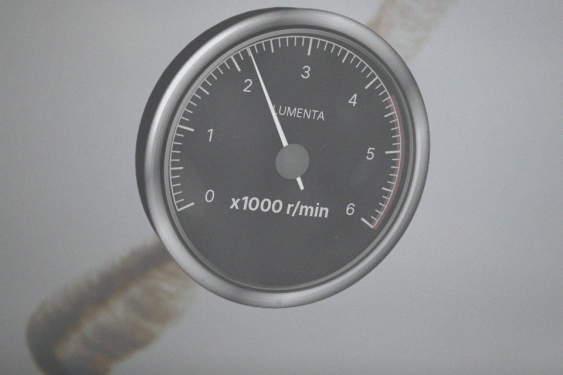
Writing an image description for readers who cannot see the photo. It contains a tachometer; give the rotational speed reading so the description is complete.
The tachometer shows 2200 rpm
